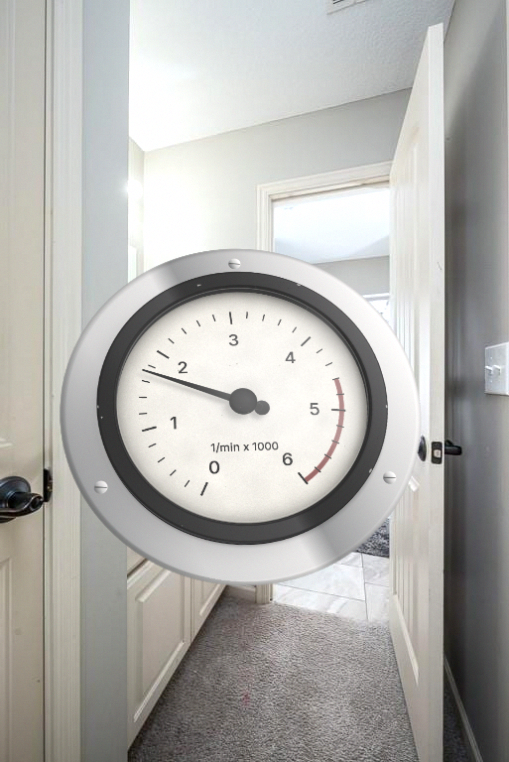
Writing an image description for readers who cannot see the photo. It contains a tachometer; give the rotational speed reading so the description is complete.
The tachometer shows 1700 rpm
